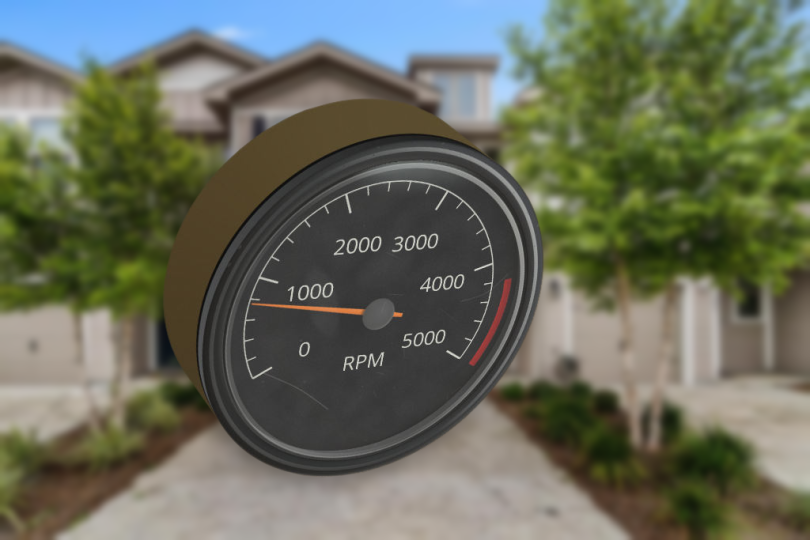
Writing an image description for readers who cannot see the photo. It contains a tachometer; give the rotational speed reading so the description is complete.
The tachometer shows 800 rpm
